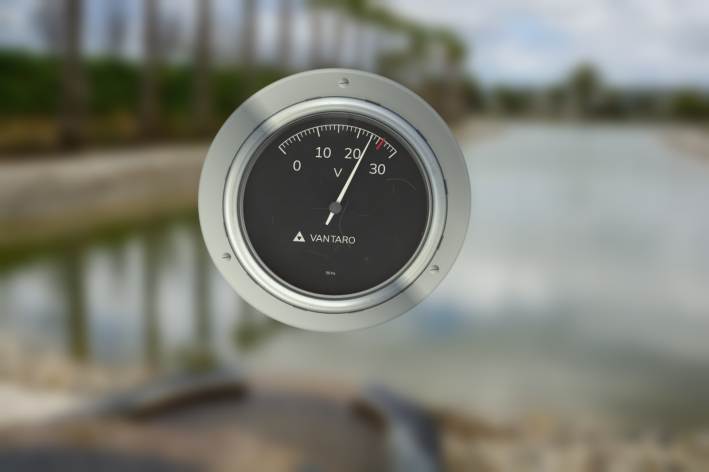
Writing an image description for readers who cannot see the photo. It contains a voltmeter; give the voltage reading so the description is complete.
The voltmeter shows 23 V
